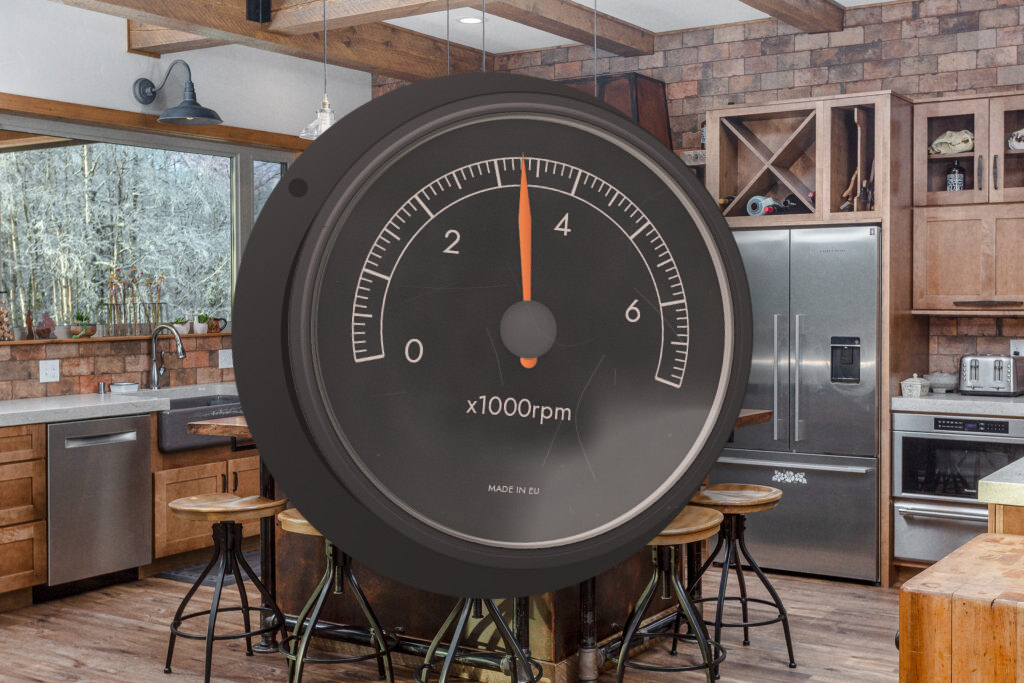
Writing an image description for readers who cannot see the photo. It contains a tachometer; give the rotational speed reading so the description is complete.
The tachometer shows 3300 rpm
